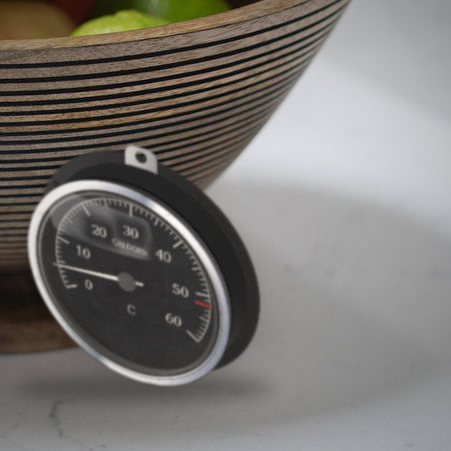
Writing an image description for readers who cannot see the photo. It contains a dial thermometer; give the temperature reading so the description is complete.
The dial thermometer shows 5 °C
